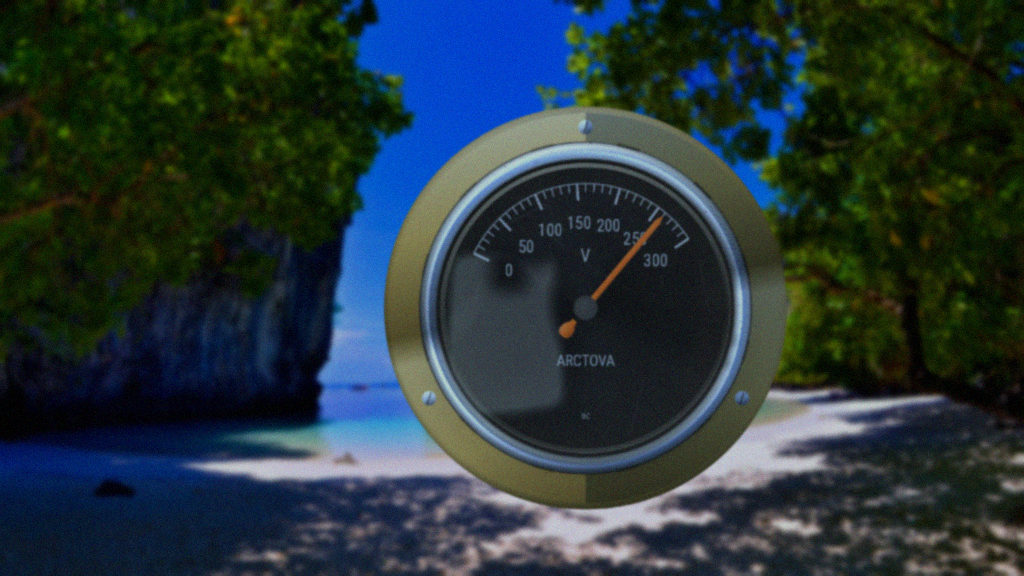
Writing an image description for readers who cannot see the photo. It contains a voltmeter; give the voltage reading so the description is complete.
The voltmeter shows 260 V
